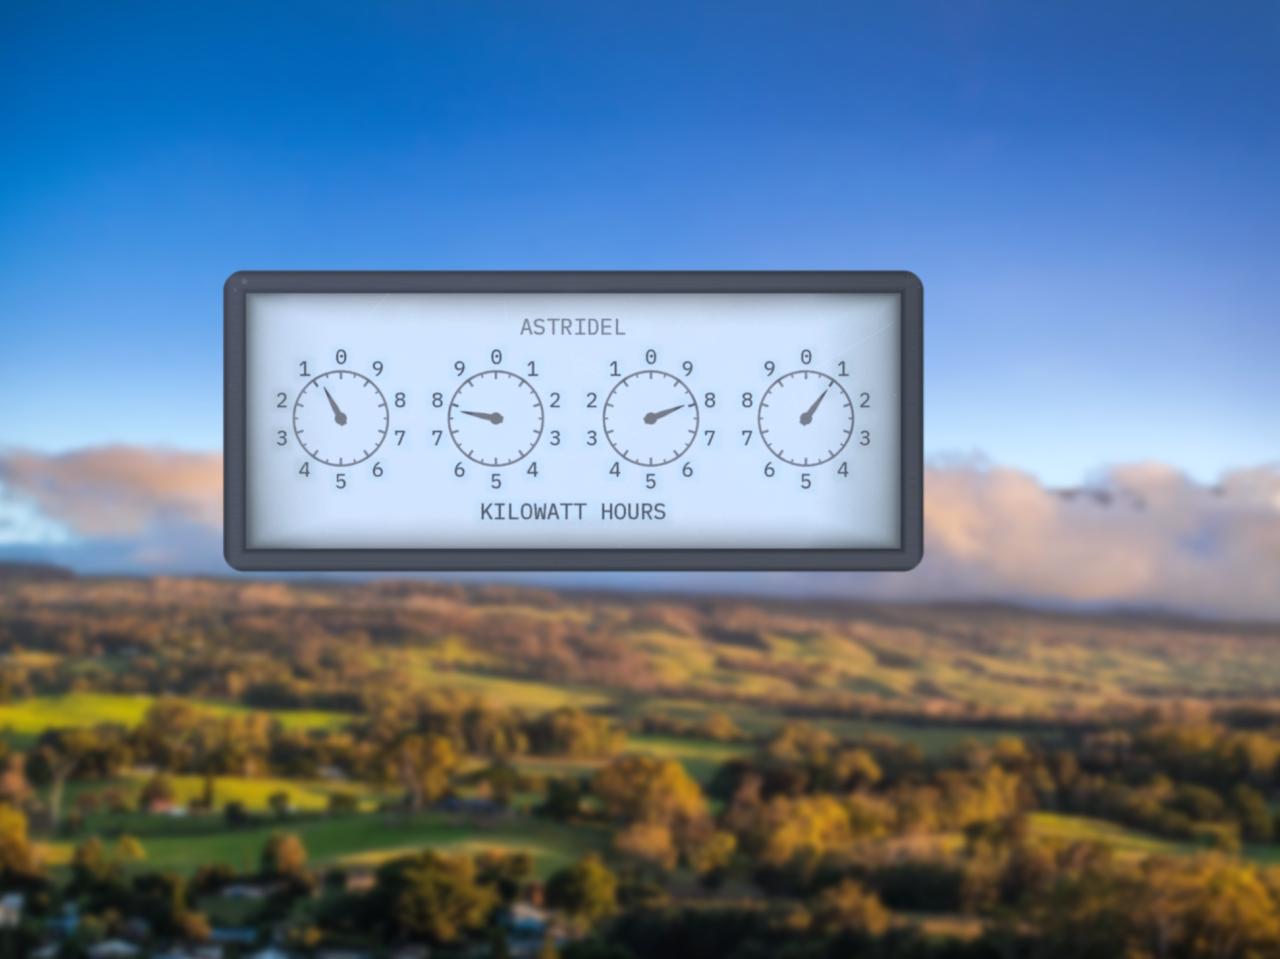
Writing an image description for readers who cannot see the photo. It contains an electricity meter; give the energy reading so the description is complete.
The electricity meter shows 781 kWh
